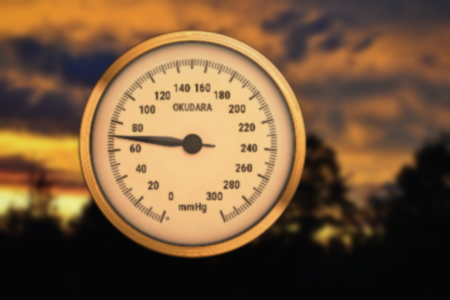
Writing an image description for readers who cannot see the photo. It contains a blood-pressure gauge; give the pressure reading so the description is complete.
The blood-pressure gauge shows 70 mmHg
